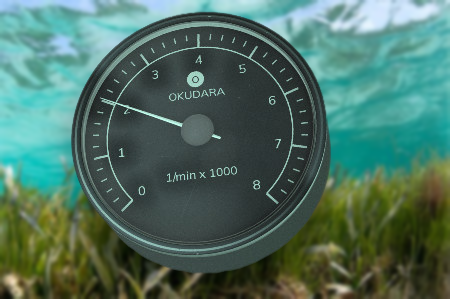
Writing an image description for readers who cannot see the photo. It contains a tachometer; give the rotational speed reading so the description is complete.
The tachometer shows 2000 rpm
